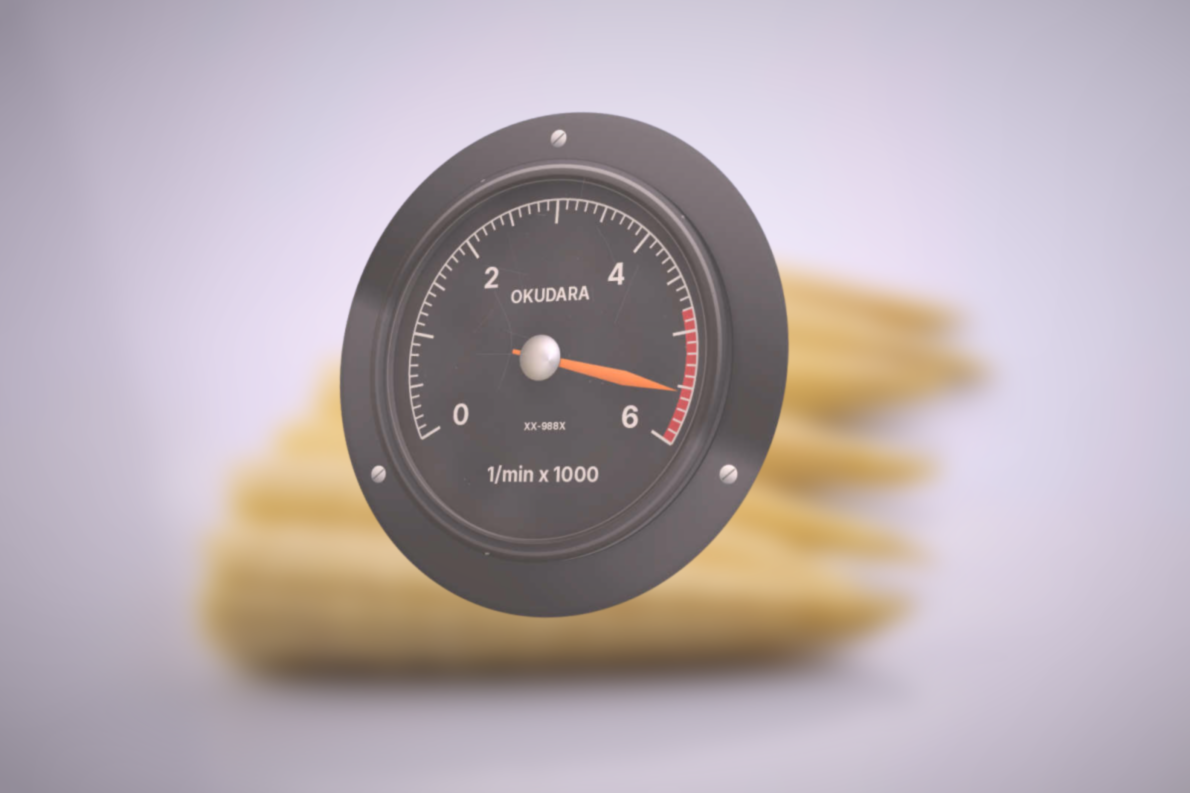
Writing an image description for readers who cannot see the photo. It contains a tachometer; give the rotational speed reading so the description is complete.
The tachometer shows 5550 rpm
